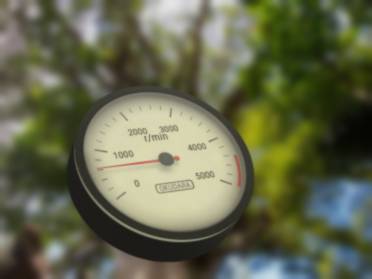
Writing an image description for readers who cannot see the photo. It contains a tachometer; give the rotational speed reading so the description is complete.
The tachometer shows 600 rpm
